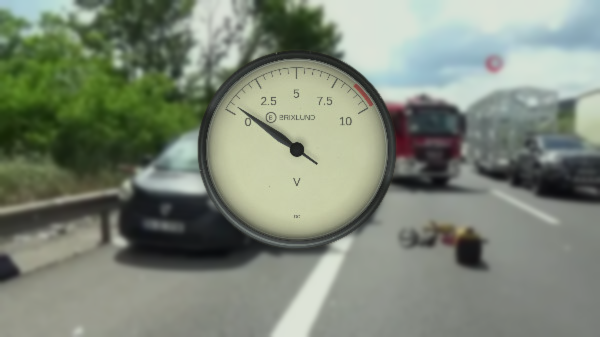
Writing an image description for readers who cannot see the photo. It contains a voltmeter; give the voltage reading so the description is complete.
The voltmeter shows 0.5 V
